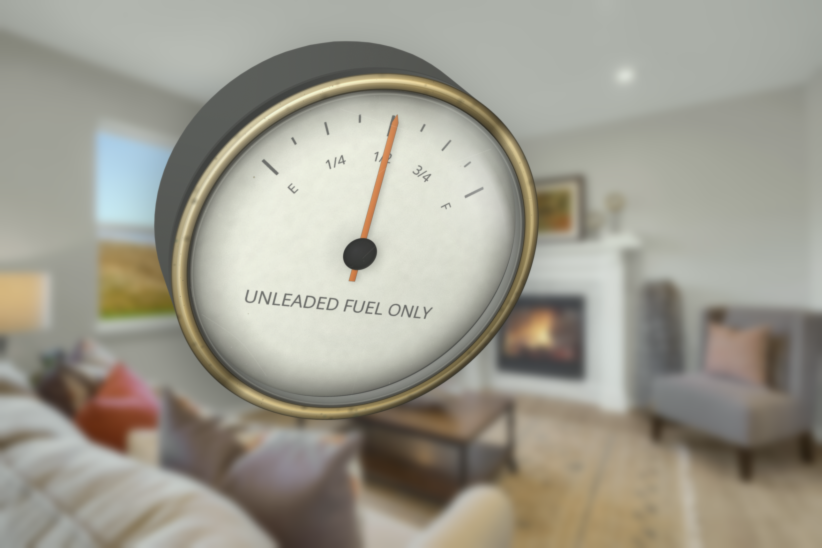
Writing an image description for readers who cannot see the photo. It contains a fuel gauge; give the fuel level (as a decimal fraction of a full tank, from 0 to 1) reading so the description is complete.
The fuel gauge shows 0.5
